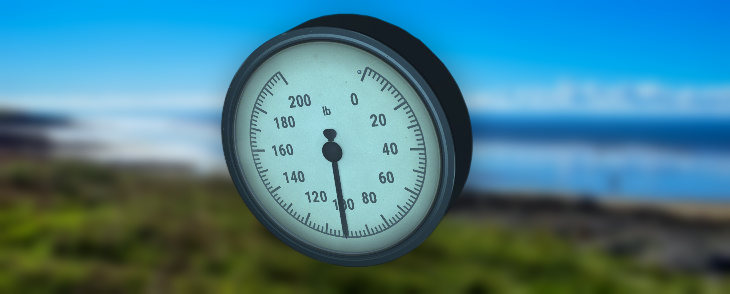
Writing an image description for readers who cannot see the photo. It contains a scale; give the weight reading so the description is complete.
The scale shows 100 lb
